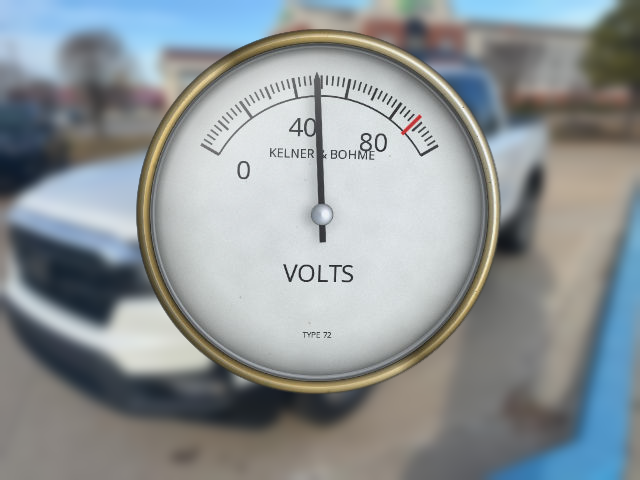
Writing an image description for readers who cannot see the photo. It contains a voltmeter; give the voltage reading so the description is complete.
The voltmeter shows 48 V
